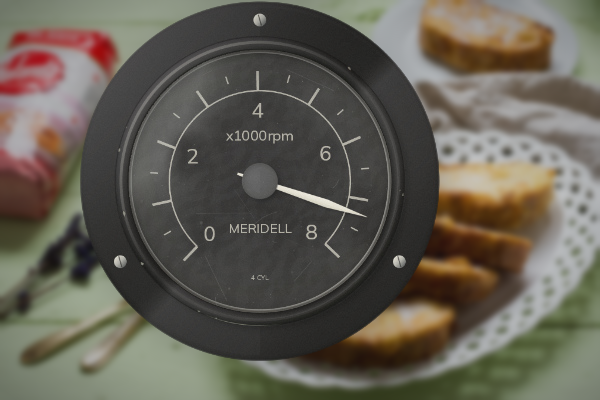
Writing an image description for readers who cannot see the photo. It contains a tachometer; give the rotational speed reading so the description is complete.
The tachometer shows 7250 rpm
